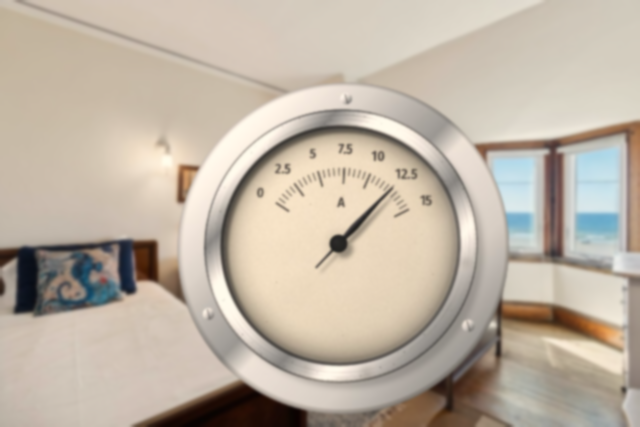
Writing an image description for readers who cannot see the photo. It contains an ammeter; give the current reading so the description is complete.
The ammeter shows 12.5 A
